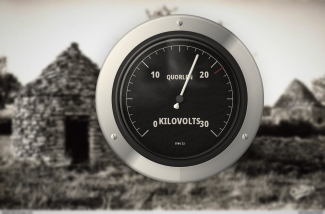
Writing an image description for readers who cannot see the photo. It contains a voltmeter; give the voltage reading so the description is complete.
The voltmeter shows 17.5 kV
